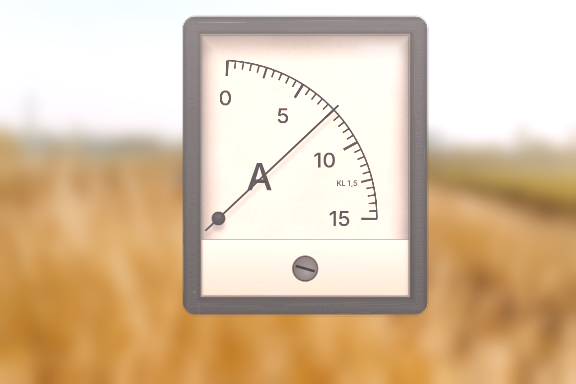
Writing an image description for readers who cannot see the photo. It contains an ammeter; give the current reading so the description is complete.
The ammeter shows 7.5 A
